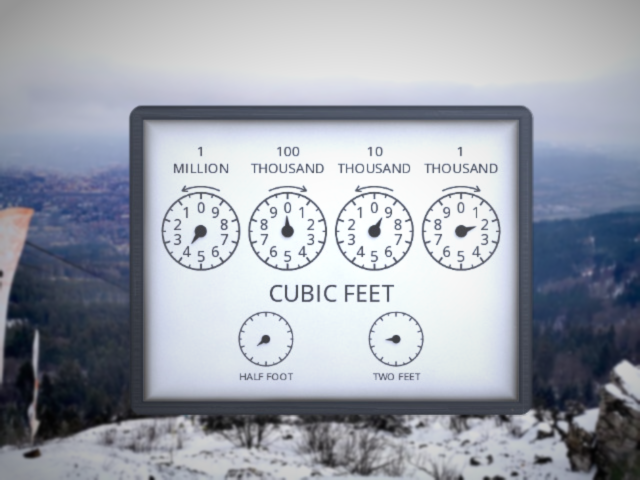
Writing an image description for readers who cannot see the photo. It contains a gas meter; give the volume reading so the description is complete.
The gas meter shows 399200 ft³
